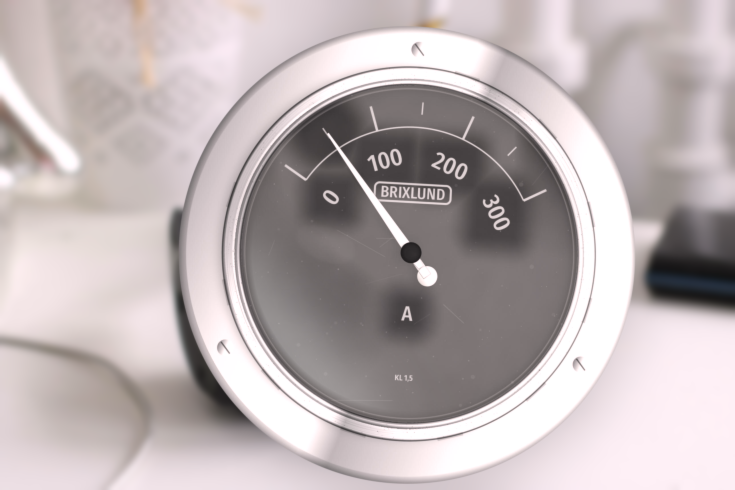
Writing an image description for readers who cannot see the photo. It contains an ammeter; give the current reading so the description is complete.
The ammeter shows 50 A
